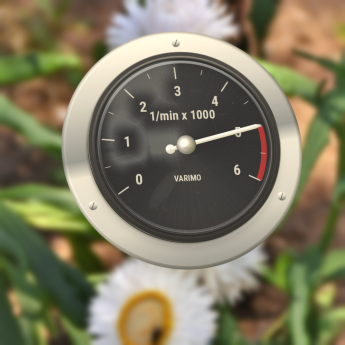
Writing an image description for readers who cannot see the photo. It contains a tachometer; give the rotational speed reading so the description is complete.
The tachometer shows 5000 rpm
